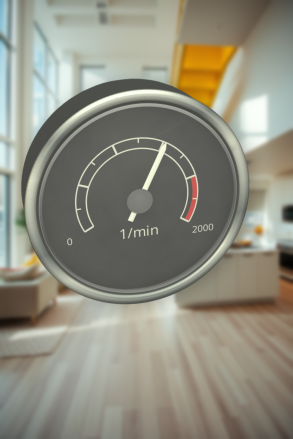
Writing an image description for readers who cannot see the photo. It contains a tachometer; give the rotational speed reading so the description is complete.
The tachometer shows 1200 rpm
